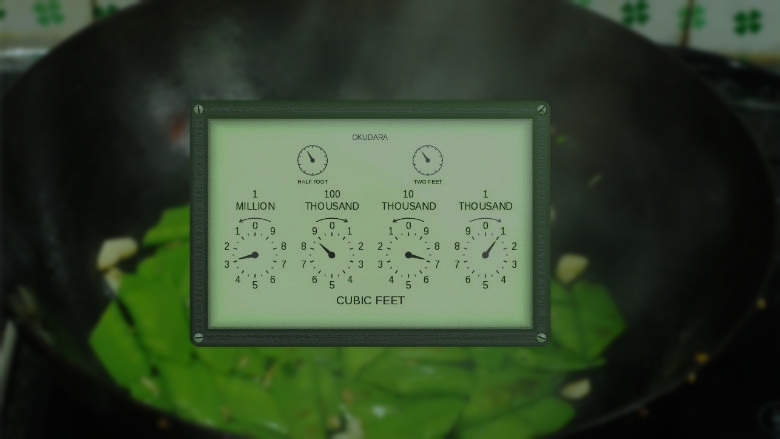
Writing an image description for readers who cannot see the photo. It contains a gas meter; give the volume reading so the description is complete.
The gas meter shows 287100 ft³
